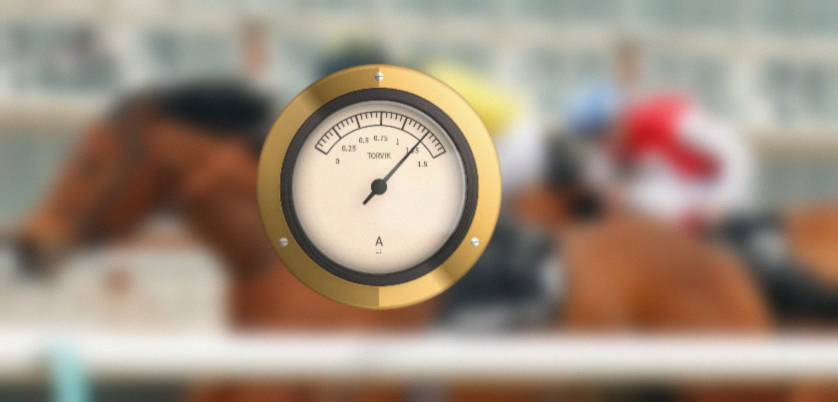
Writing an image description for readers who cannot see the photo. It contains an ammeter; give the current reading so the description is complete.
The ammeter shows 1.25 A
